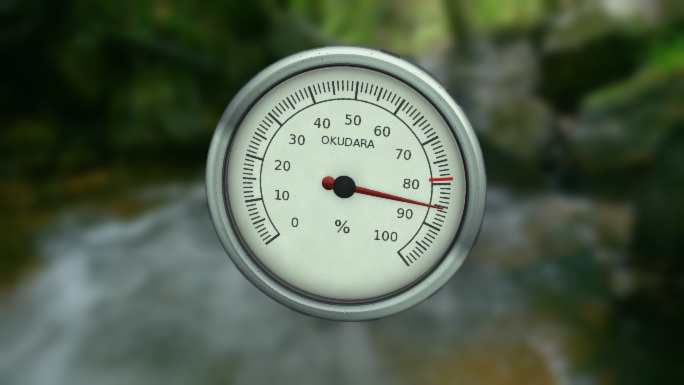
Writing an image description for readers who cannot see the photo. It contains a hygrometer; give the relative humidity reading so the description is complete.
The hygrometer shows 85 %
